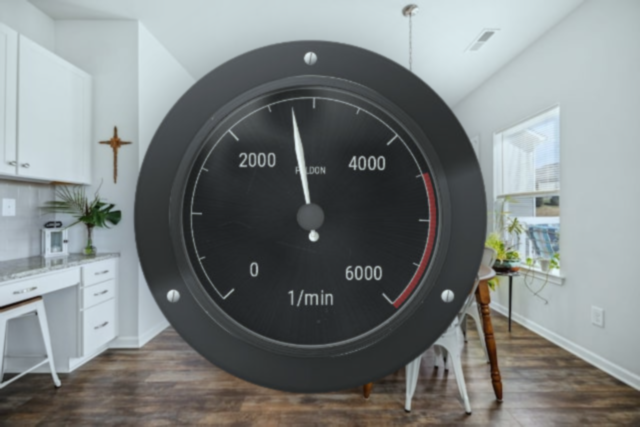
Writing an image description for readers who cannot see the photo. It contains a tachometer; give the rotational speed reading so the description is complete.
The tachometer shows 2750 rpm
